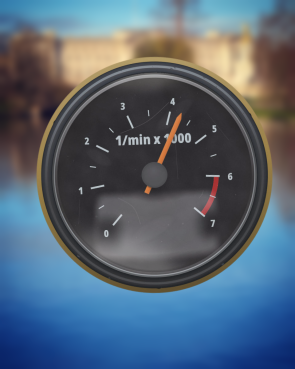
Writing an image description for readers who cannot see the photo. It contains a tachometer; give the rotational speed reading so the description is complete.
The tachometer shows 4250 rpm
